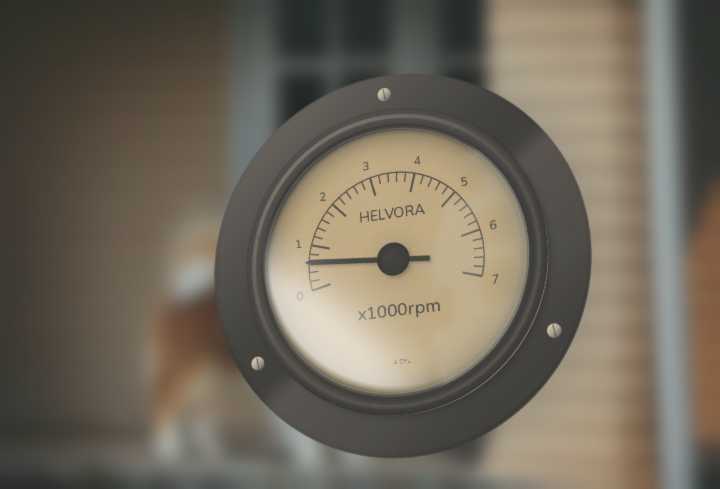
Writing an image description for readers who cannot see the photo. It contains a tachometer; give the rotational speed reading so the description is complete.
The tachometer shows 600 rpm
